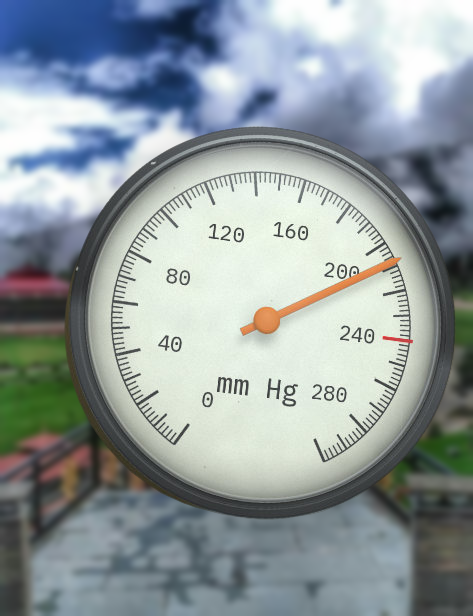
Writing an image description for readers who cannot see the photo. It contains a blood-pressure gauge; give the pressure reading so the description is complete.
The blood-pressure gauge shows 208 mmHg
